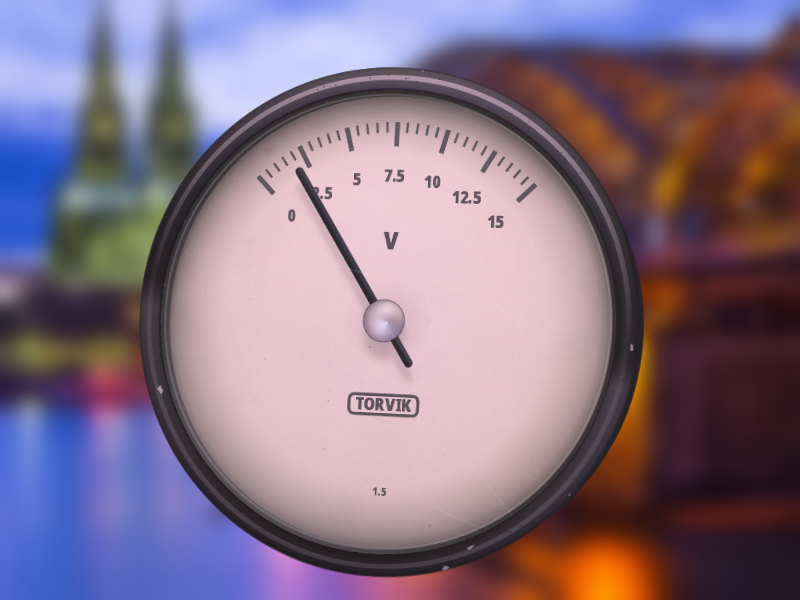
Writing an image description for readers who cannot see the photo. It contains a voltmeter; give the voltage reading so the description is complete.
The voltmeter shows 2 V
